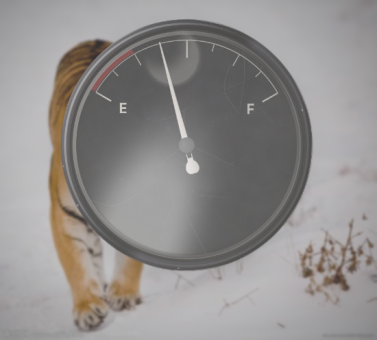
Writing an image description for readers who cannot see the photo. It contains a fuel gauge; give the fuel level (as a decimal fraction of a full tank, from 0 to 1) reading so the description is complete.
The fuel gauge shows 0.375
